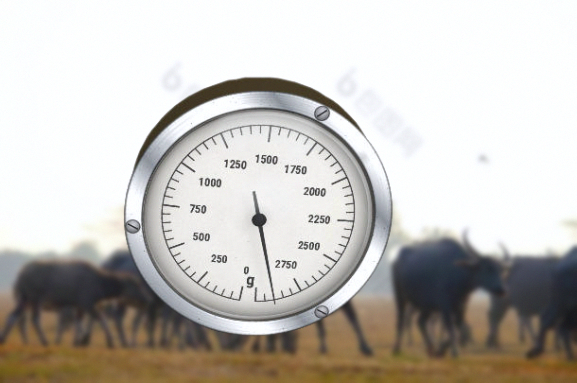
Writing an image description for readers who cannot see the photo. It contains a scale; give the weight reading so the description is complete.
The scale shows 2900 g
